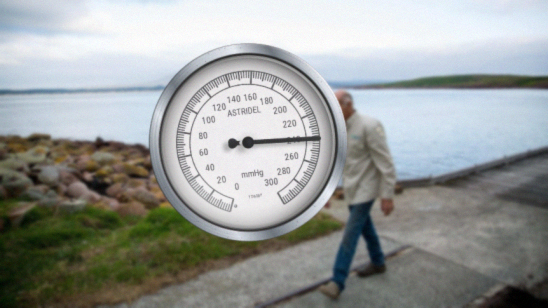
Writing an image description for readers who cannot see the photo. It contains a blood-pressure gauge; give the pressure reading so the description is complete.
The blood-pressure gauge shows 240 mmHg
